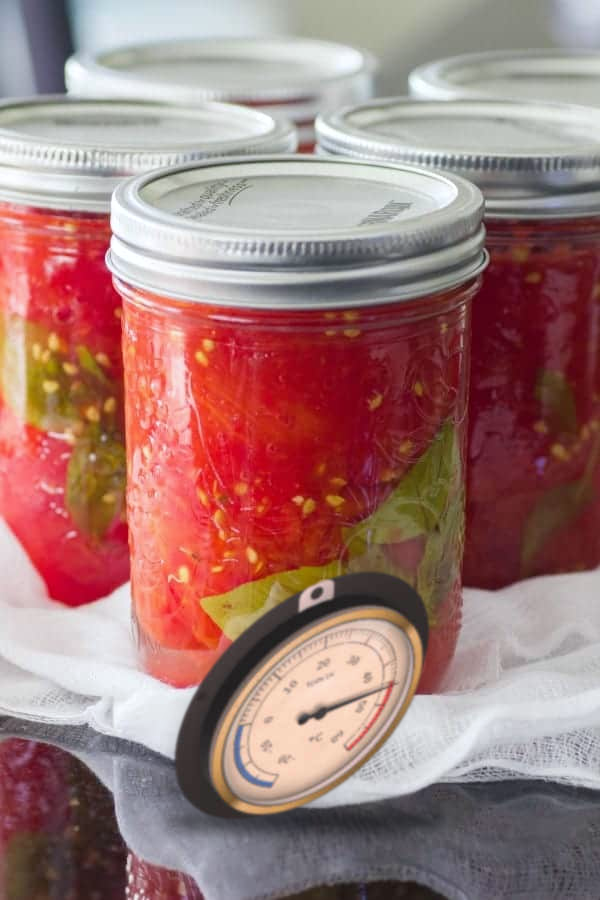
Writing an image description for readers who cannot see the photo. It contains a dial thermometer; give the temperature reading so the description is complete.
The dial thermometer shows 45 °C
